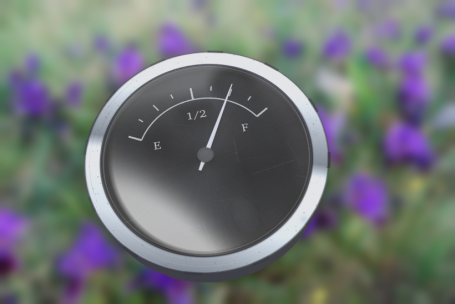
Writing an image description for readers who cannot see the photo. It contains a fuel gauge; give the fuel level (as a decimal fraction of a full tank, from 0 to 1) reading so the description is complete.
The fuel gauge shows 0.75
